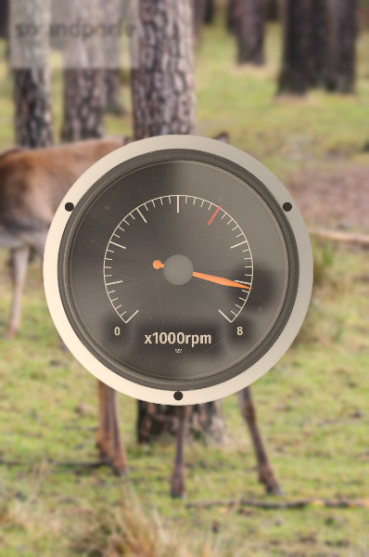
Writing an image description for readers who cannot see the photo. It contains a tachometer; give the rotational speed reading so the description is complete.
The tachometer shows 7100 rpm
